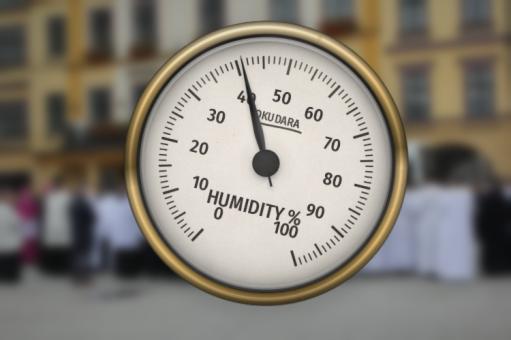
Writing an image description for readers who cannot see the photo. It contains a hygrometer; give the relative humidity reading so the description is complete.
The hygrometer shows 41 %
